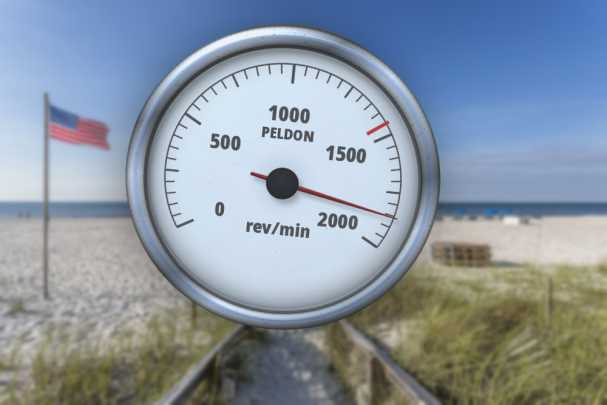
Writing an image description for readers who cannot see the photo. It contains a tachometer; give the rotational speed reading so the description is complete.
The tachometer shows 1850 rpm
